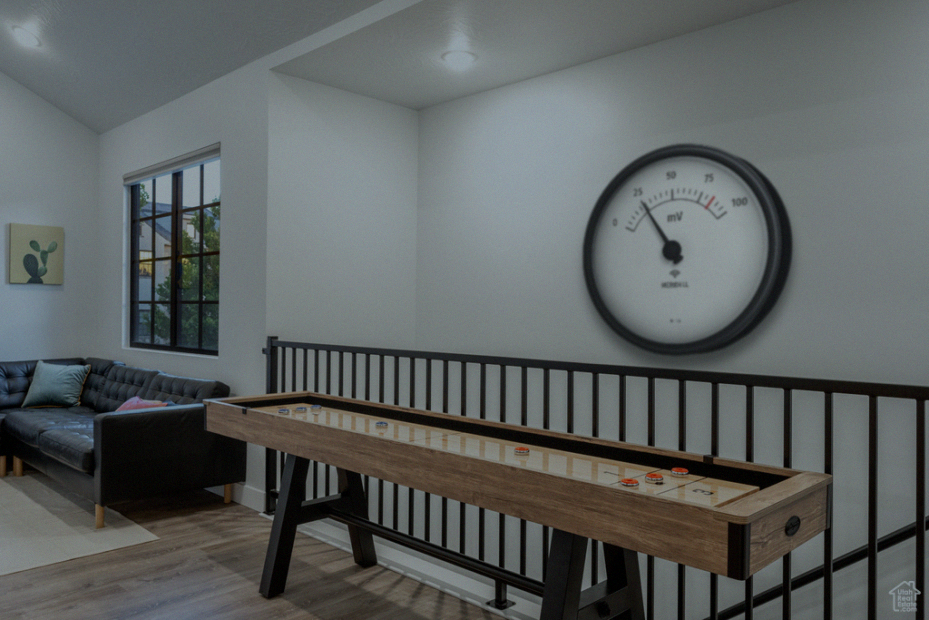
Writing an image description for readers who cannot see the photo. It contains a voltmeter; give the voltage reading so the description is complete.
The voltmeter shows 25 mV
